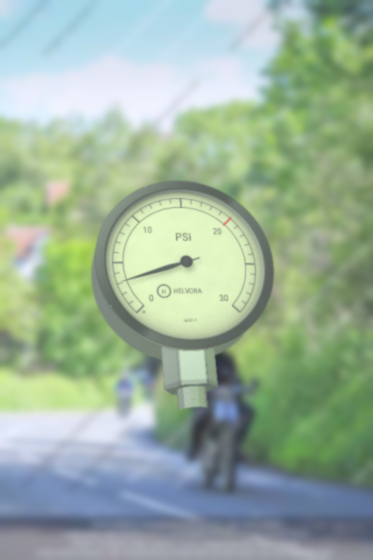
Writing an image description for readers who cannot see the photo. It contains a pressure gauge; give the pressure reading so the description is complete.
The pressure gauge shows 3 psi
